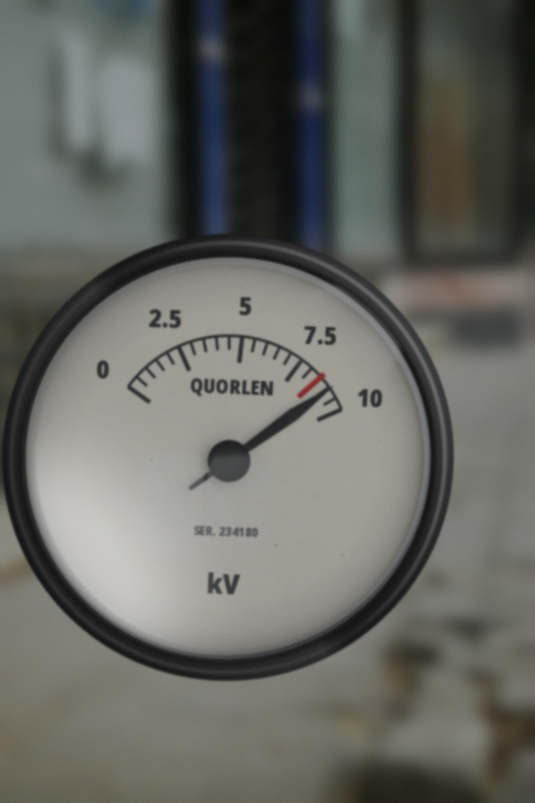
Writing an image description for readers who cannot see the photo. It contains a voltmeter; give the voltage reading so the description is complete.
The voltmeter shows 9 kV
